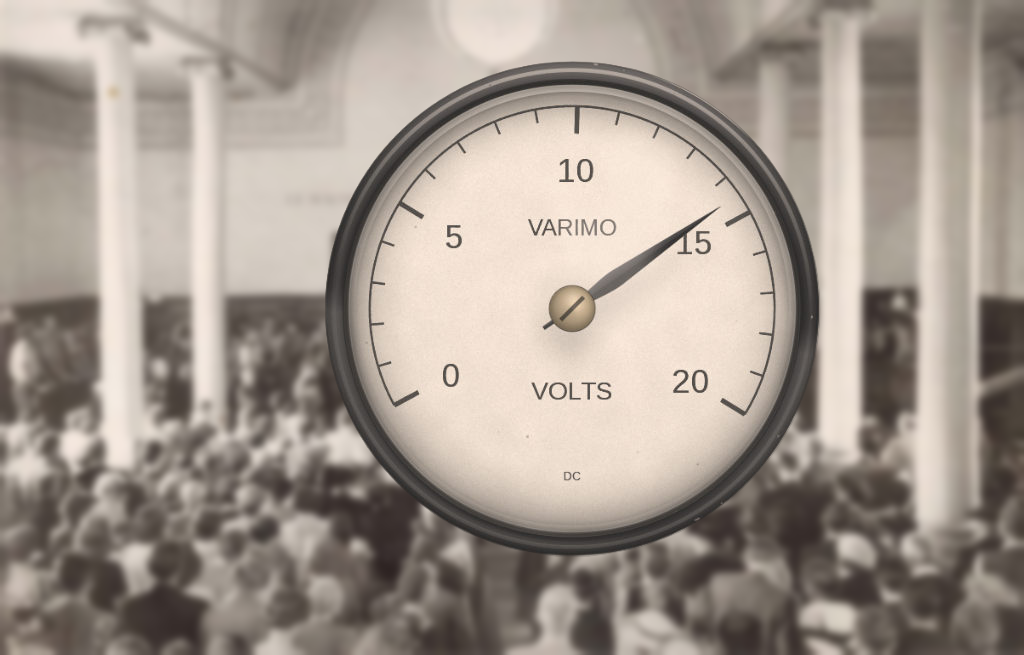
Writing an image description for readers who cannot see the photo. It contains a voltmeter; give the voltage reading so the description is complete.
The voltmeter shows 14.5 V
